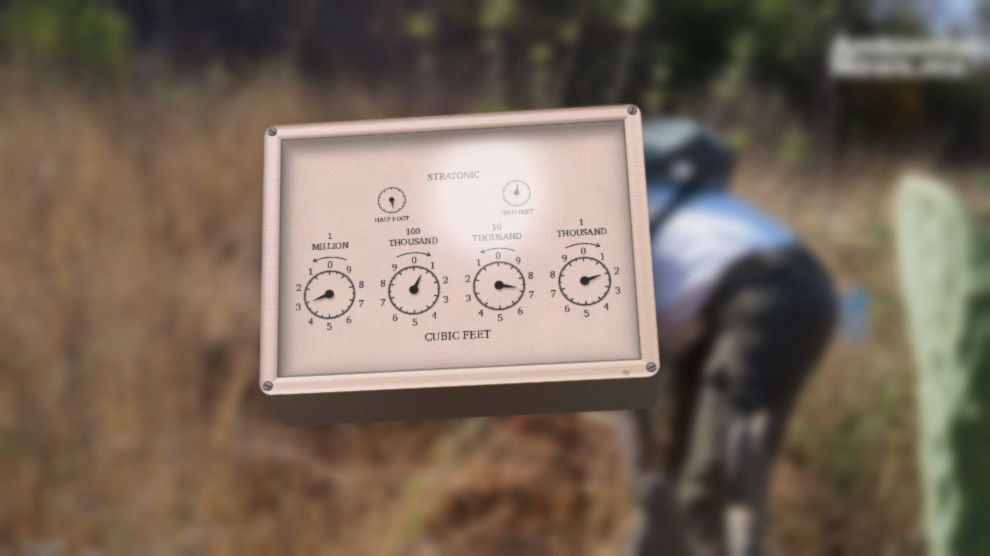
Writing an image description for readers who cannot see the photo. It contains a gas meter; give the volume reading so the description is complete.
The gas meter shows 307200 ft³
